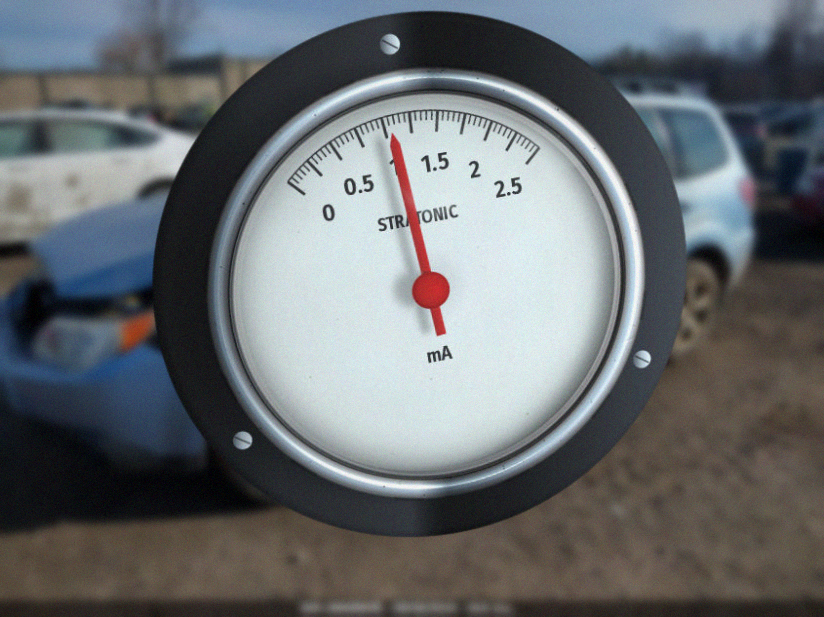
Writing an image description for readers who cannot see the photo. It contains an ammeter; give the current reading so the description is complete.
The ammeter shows 1.05 mA
